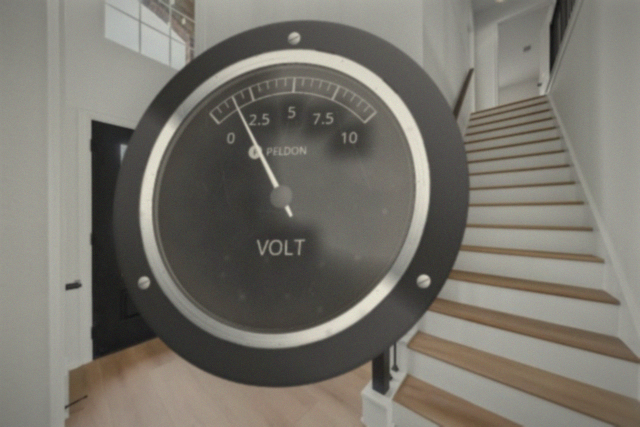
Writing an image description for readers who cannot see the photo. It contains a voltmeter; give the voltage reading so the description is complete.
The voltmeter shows 1.5 V
